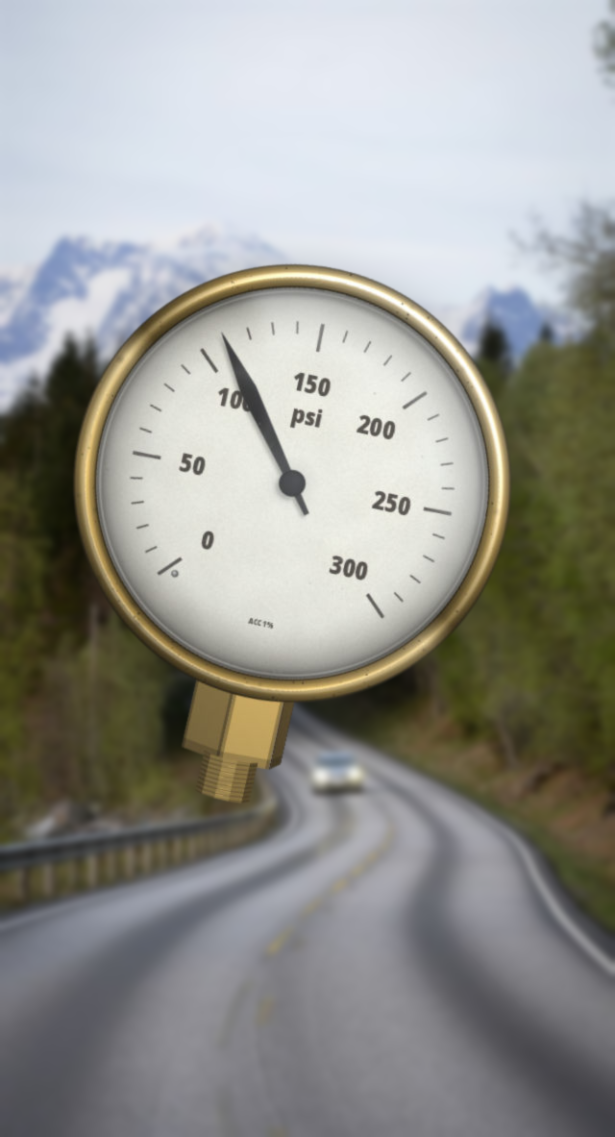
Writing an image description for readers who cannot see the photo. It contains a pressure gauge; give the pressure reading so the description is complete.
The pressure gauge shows 110 psi
